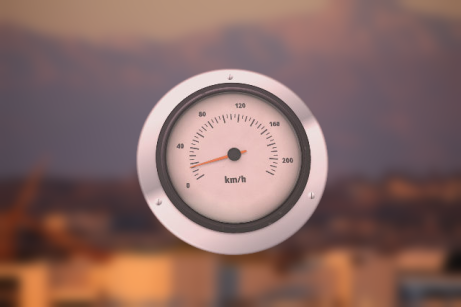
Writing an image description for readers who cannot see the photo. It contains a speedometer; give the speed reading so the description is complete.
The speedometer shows 15 km/h
